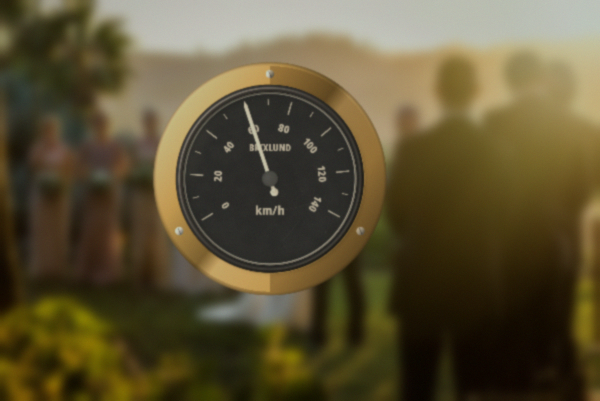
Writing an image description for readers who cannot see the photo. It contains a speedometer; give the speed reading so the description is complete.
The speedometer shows 60 km/h
